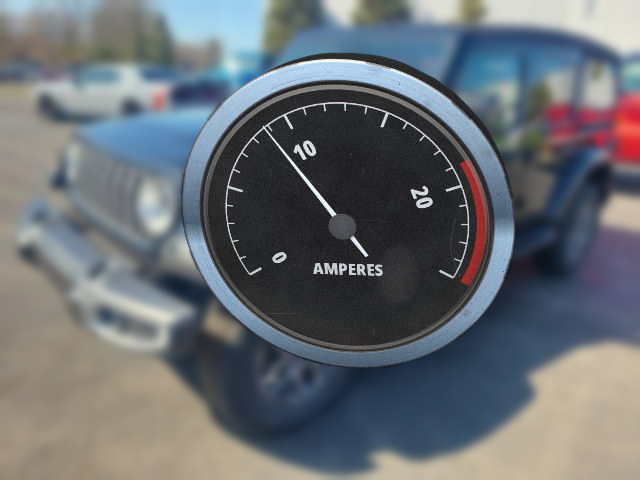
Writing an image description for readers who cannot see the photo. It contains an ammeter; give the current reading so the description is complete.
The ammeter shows 9 A
